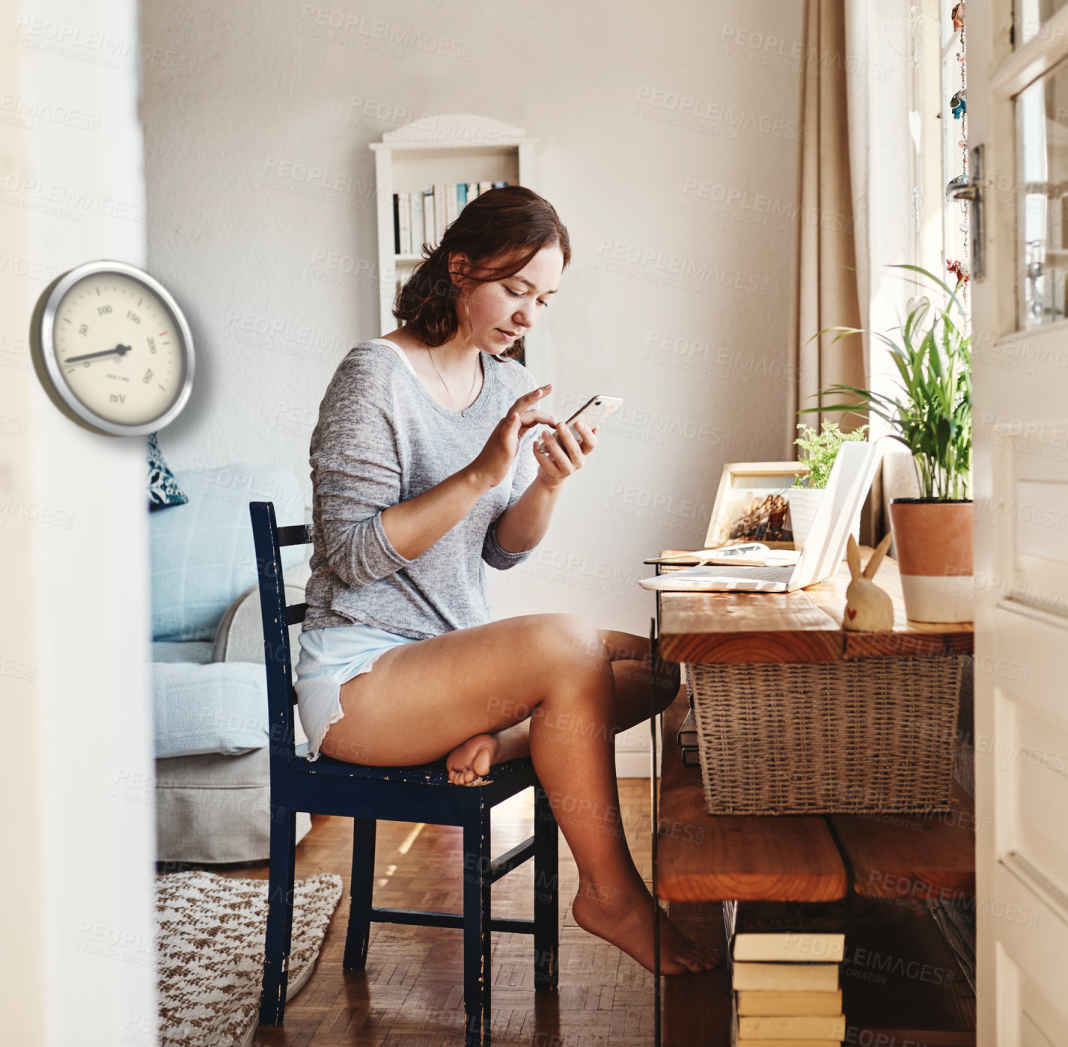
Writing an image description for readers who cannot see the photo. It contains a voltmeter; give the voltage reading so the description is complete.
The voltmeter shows 10 mV
